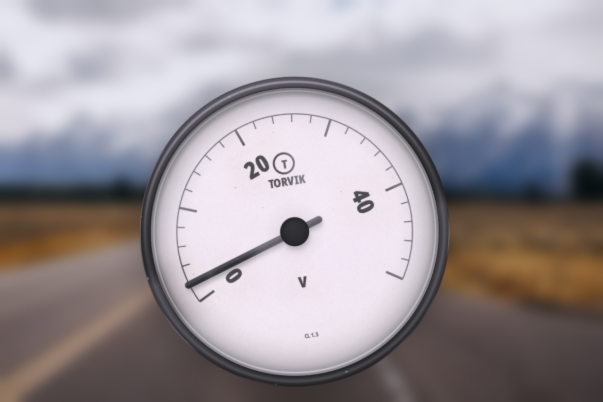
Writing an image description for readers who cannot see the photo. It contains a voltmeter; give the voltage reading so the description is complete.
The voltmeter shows 2 V
